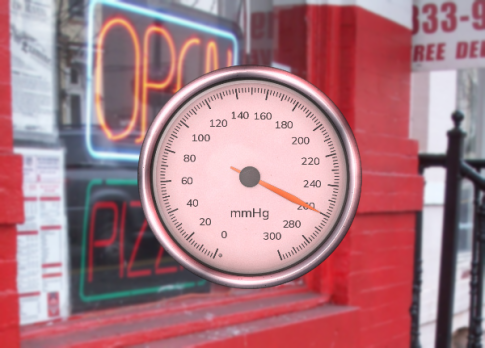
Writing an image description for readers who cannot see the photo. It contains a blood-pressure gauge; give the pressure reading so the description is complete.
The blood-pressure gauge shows 260 mmHg
